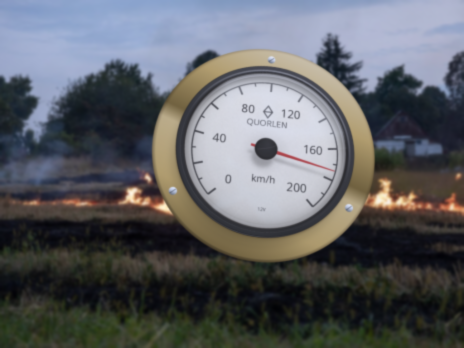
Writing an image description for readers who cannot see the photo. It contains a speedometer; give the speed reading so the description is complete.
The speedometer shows 175 km/h
